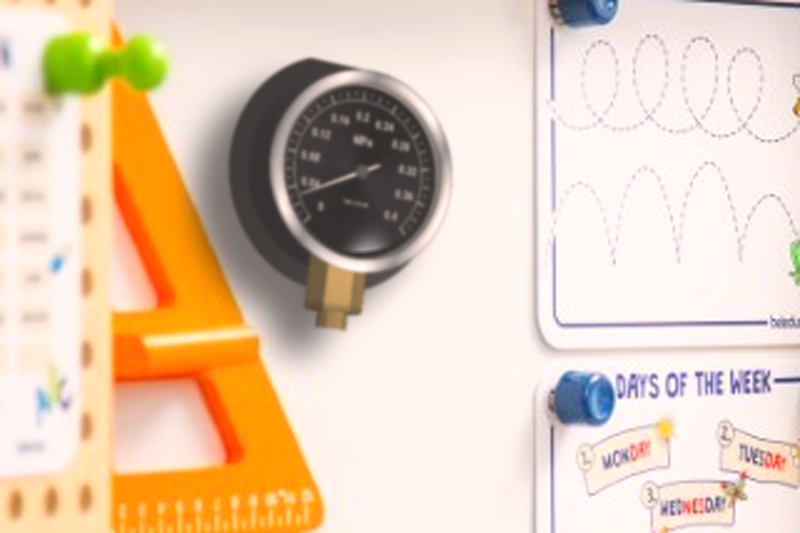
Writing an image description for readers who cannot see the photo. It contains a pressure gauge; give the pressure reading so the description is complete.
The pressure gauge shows 0.03 MPa
